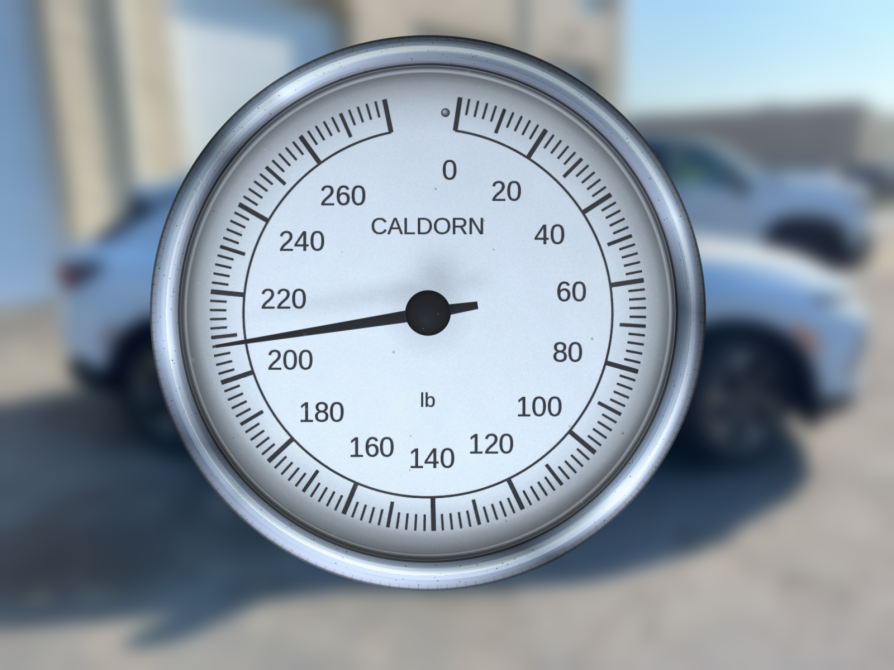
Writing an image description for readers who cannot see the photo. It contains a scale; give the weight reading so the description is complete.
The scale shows 208 lb
